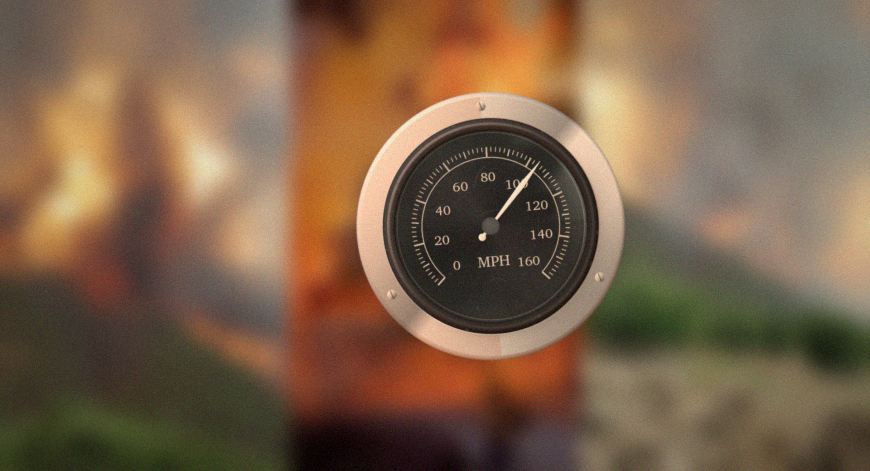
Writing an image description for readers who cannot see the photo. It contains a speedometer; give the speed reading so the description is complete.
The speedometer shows 104 mph
